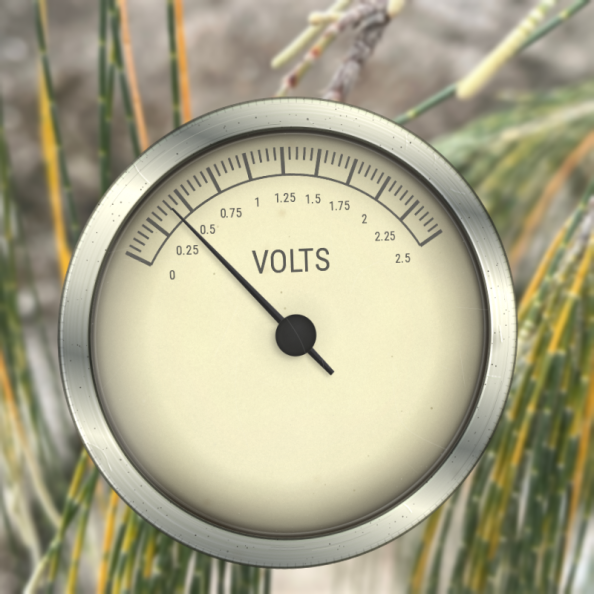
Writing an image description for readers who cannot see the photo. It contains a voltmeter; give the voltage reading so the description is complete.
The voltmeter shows 0.4 V
